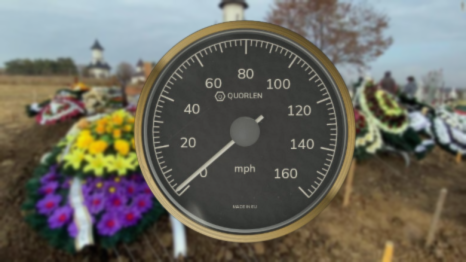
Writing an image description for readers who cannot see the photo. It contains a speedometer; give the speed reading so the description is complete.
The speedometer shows 2 mph
